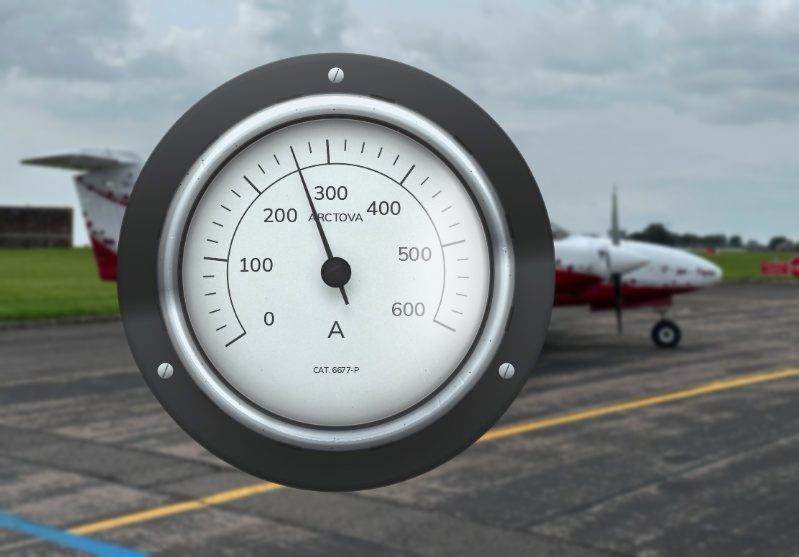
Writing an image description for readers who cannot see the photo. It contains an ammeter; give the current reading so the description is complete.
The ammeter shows 260 A
